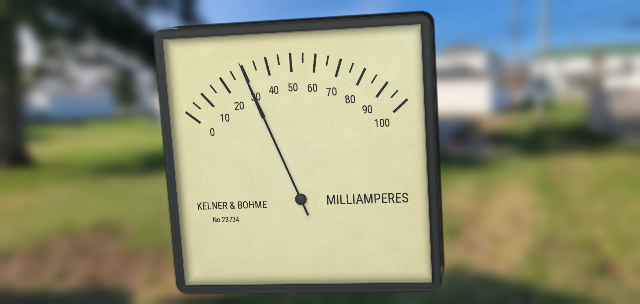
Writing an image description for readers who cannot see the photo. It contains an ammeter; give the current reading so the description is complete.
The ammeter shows 30 mA
